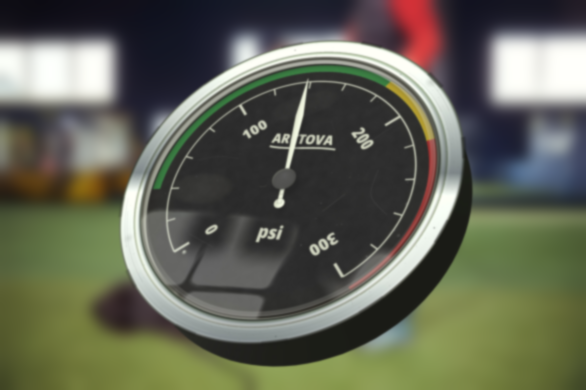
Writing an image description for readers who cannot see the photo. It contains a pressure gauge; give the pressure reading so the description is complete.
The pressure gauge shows 140 psi
